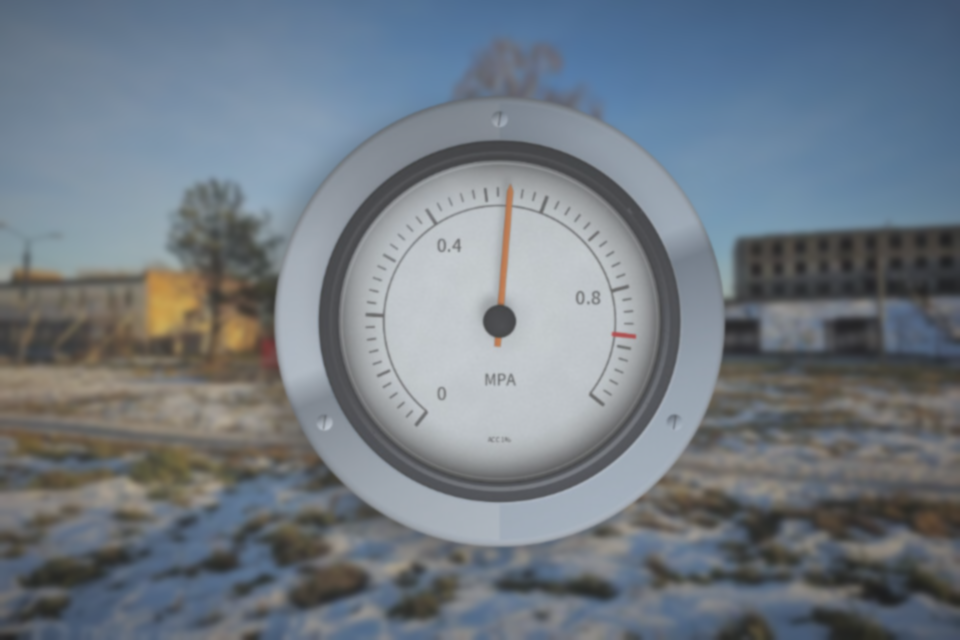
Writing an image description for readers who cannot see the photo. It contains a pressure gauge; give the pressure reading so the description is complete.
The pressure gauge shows 0.54 MPa
